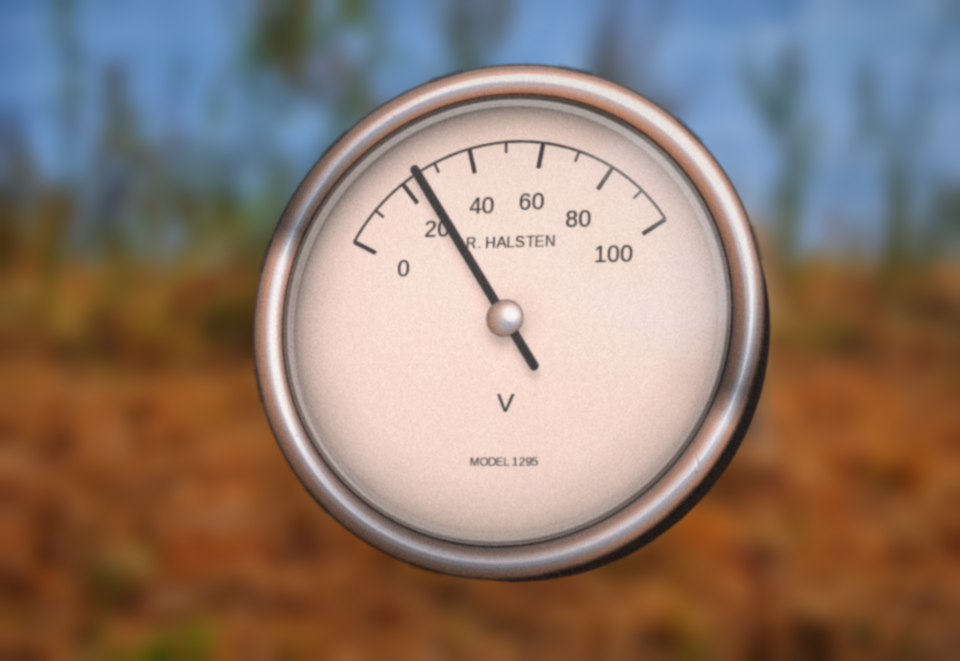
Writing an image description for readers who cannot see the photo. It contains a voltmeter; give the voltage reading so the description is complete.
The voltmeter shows 25 V
